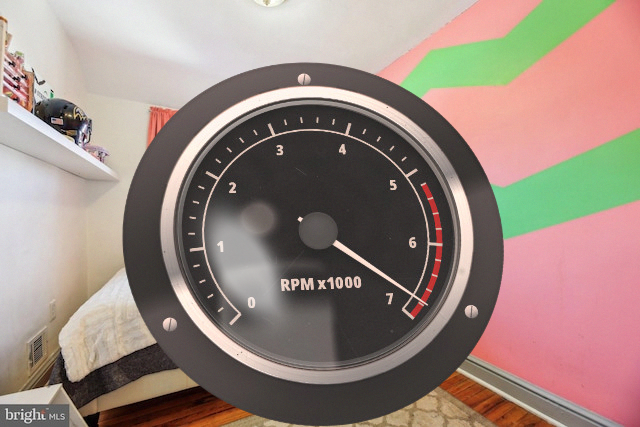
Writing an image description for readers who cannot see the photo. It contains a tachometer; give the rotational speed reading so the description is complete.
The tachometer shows 6800 rpm
